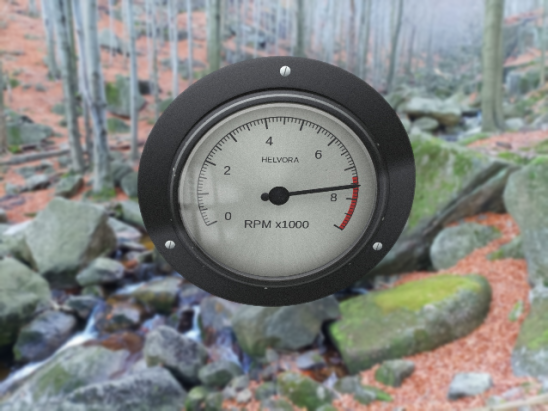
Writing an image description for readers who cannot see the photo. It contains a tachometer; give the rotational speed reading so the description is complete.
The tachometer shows 7500 rpm
